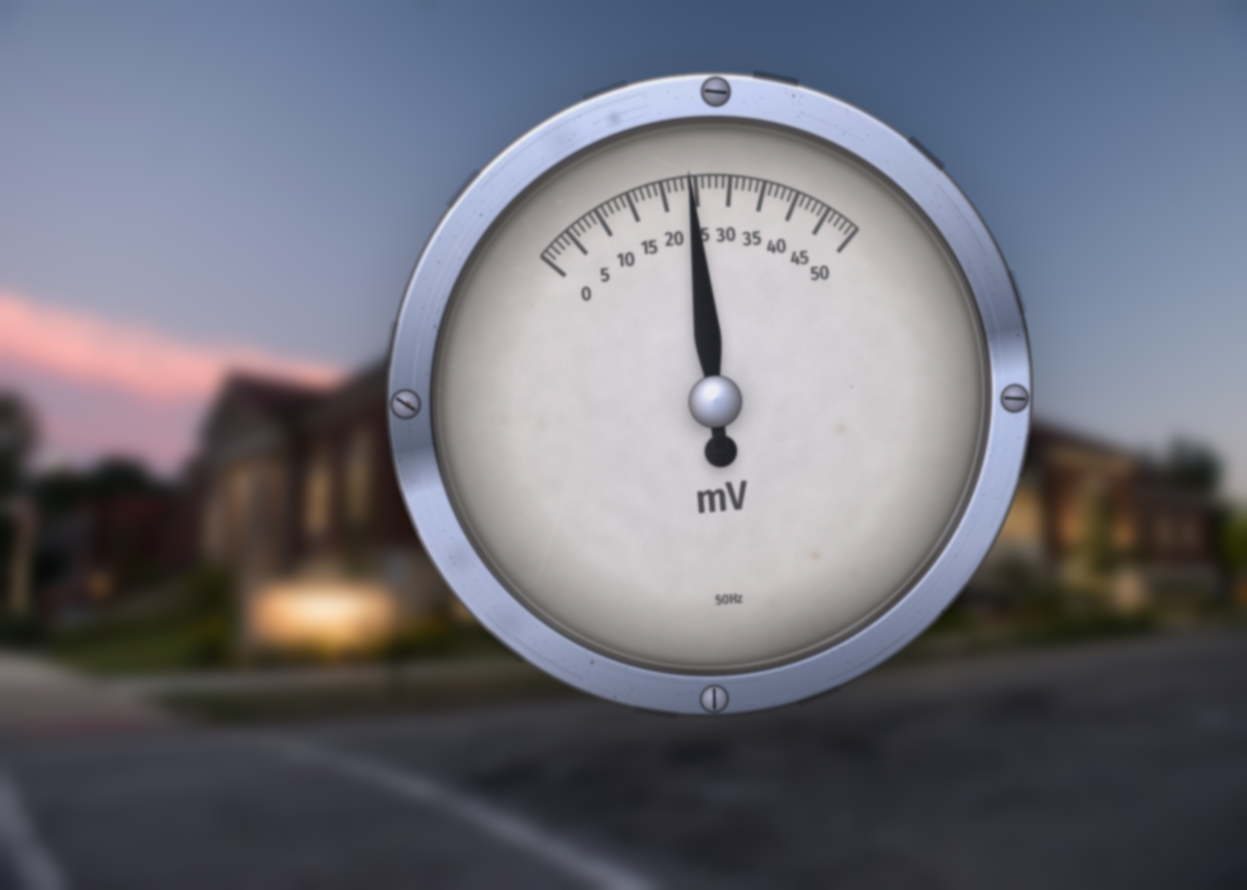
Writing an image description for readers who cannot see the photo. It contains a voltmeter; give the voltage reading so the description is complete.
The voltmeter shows 24 mV
